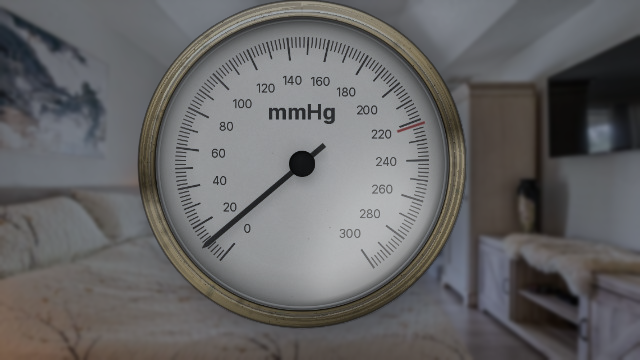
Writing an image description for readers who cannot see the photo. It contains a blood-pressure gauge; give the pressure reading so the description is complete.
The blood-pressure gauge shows 10 mmHg
